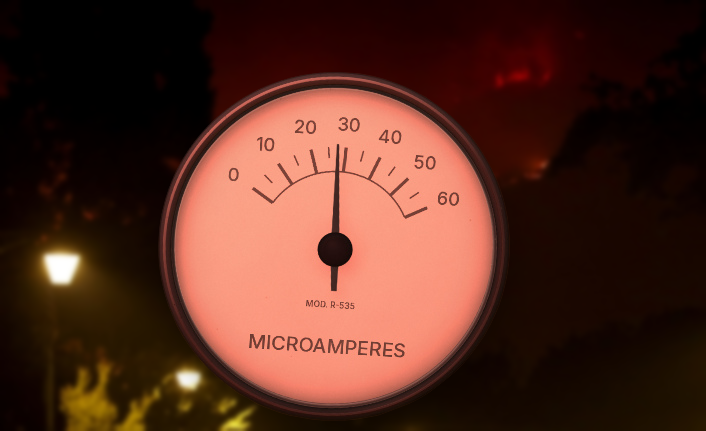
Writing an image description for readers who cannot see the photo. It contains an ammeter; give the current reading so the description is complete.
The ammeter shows 27.5 µA
